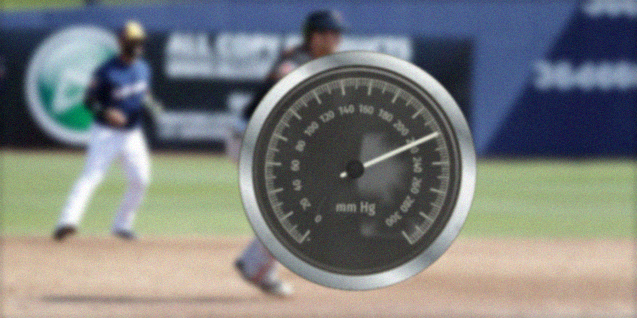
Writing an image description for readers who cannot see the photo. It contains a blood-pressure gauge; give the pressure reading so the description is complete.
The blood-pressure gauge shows 220 mmHg
